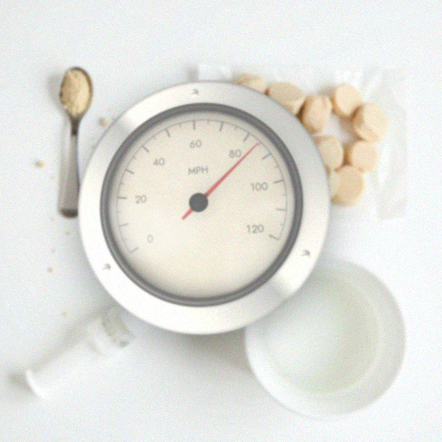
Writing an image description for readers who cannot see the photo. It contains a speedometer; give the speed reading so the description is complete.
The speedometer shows 85 mph
